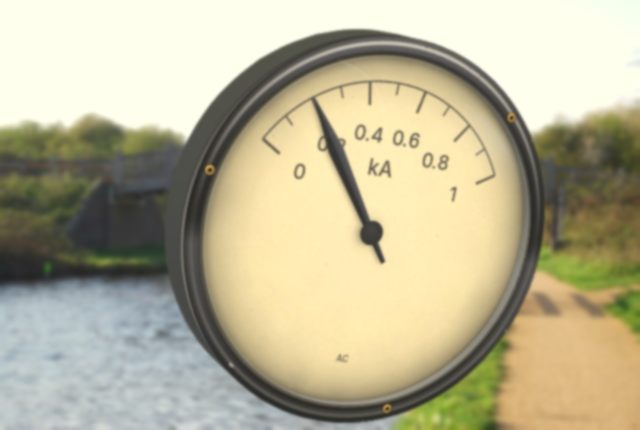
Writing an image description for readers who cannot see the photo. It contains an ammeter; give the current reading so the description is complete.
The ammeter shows 0.2 kA
